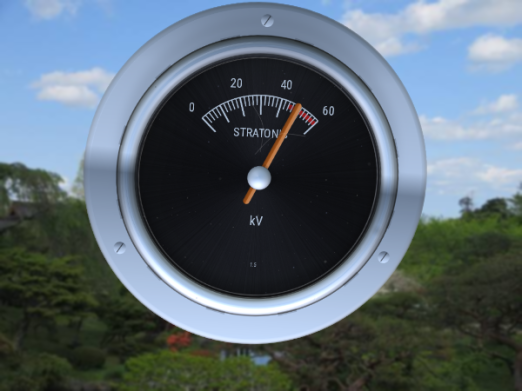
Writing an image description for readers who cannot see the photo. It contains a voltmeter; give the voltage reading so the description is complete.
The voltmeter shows 48 kV
